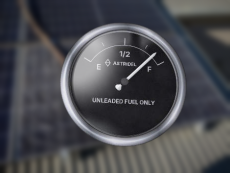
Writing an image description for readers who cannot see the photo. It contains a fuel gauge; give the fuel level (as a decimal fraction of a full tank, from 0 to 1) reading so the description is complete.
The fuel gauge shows 0.875
